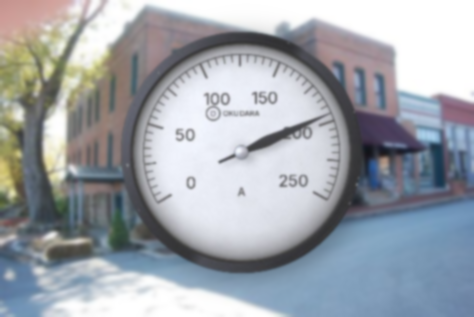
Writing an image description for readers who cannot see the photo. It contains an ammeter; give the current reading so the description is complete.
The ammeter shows 195 A
